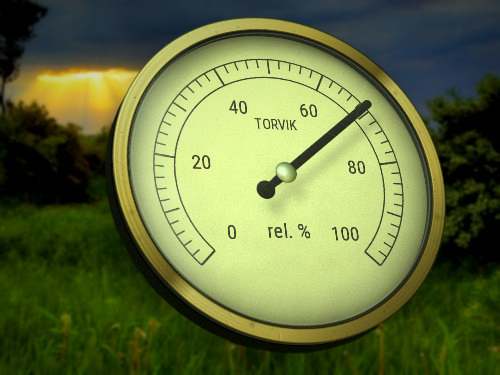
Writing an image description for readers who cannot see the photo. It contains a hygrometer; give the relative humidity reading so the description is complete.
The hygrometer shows 69 %
